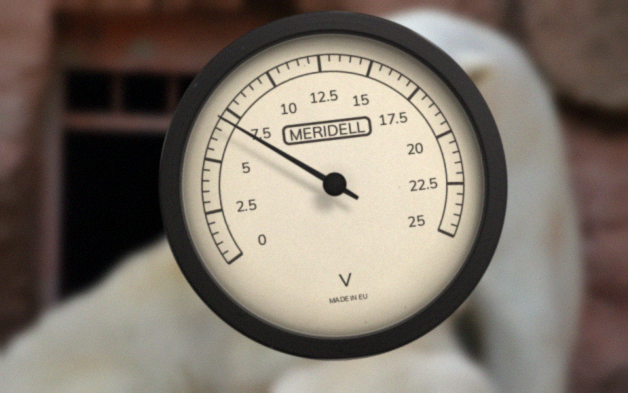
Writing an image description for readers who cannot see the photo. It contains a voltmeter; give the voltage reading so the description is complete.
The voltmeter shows 7 V
